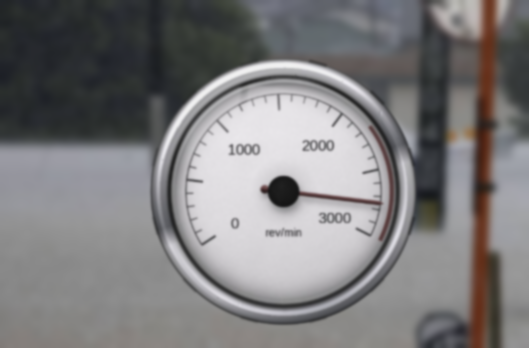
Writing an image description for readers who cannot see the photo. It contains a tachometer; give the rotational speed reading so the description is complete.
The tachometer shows 2750 rpm
